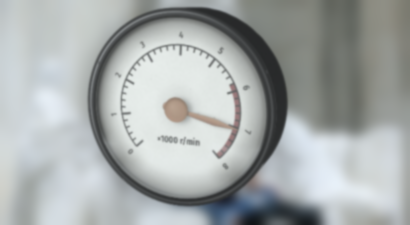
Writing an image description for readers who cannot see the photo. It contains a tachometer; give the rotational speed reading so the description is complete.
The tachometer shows 7000 rpm
